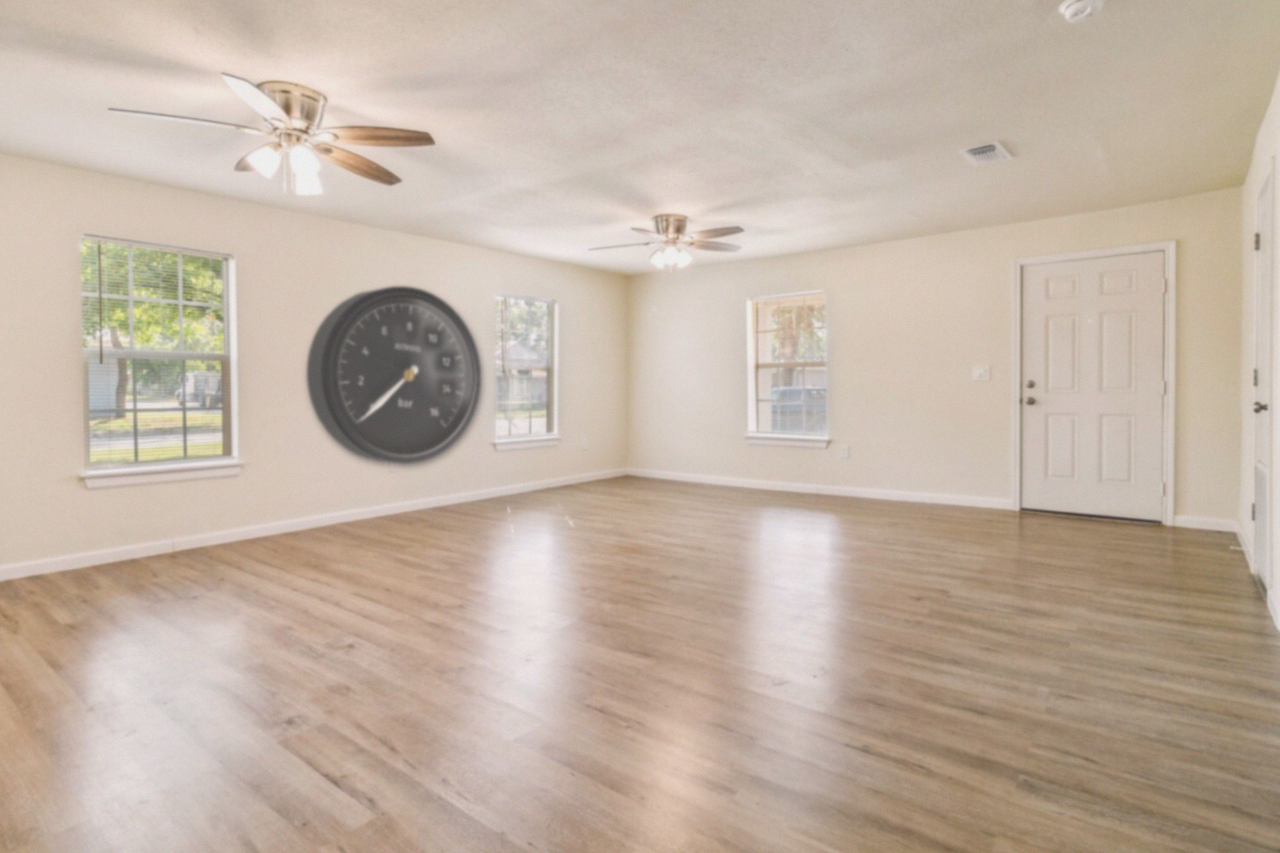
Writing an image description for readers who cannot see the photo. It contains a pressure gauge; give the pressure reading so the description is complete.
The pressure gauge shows 0 bar
